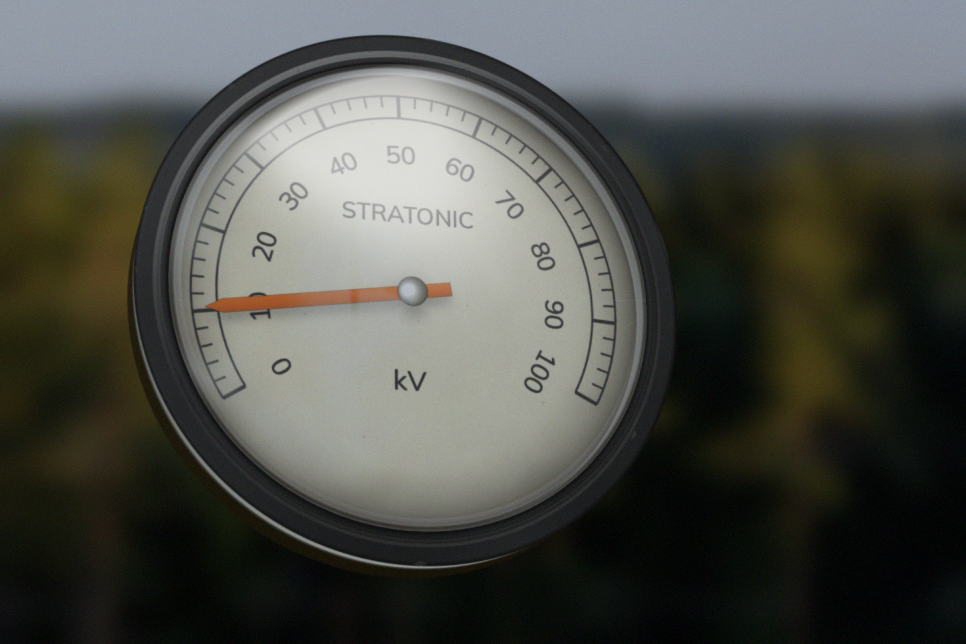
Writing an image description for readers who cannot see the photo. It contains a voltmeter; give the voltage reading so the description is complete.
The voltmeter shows 10 kV
